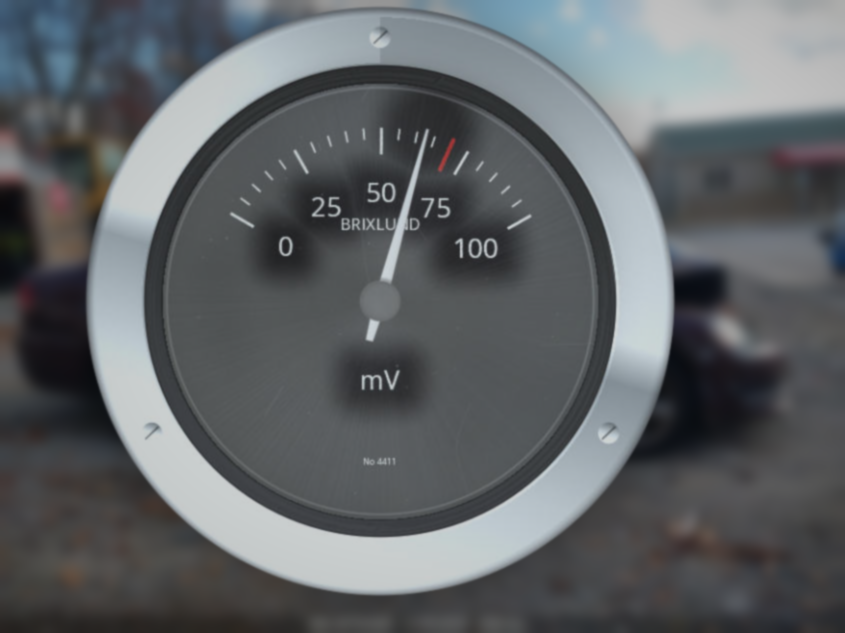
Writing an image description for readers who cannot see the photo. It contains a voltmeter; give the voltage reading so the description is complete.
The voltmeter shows 62.5 mV
